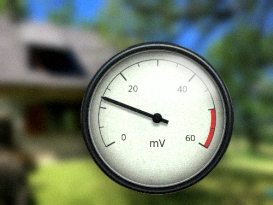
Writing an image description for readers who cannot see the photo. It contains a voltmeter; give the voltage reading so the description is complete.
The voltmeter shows 12.5 mV
